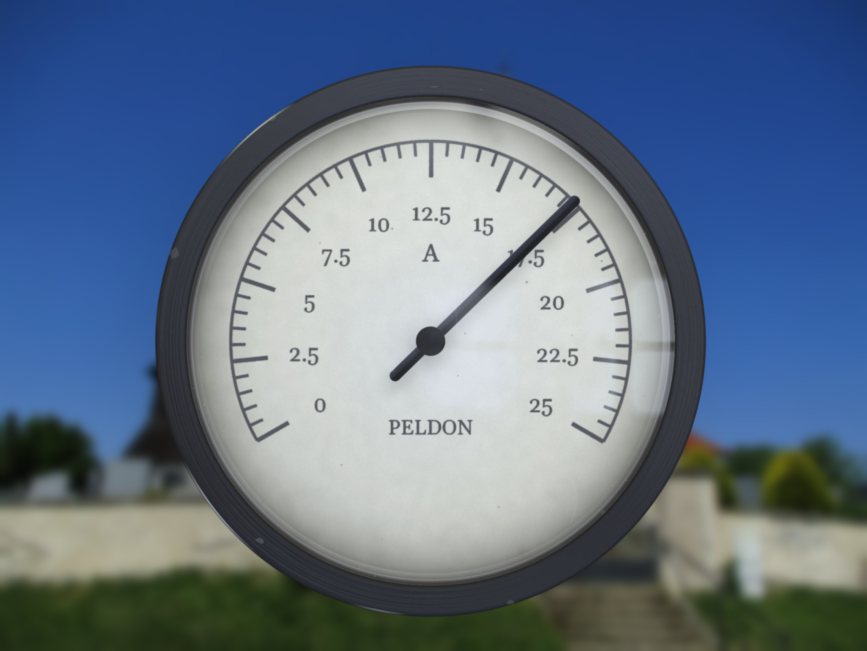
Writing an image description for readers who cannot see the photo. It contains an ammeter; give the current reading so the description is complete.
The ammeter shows 17.25 A
